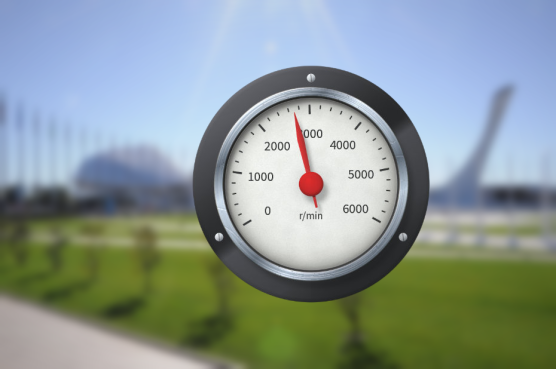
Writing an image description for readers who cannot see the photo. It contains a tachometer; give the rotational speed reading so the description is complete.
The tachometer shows 2700 rpm
